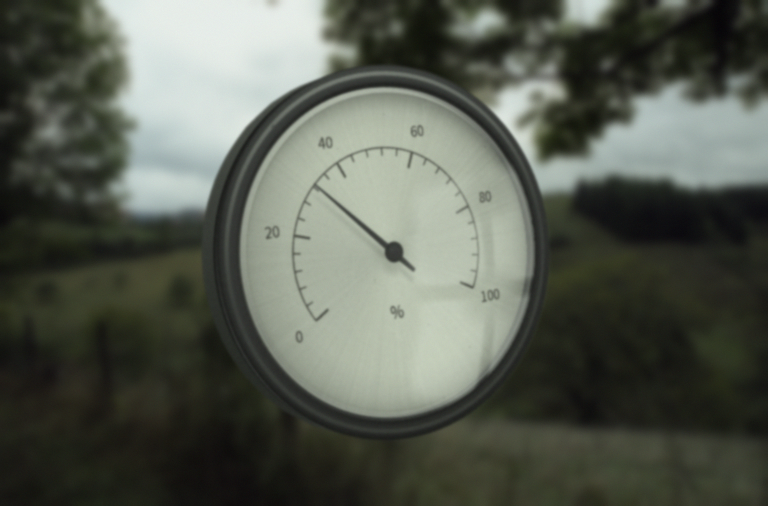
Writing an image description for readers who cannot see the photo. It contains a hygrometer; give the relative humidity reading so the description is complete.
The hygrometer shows 32 %
